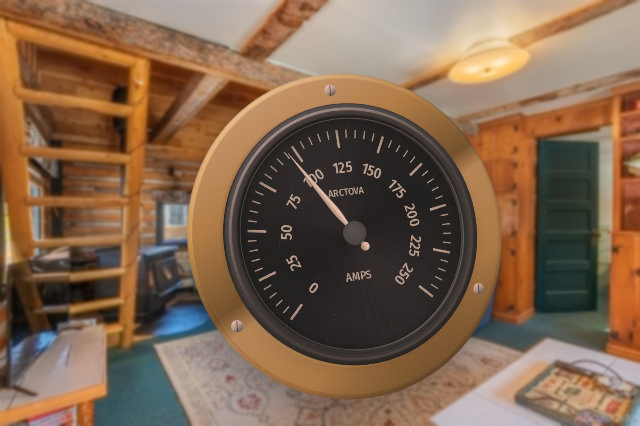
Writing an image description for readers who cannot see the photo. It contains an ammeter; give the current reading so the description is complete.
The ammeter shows 95 A
